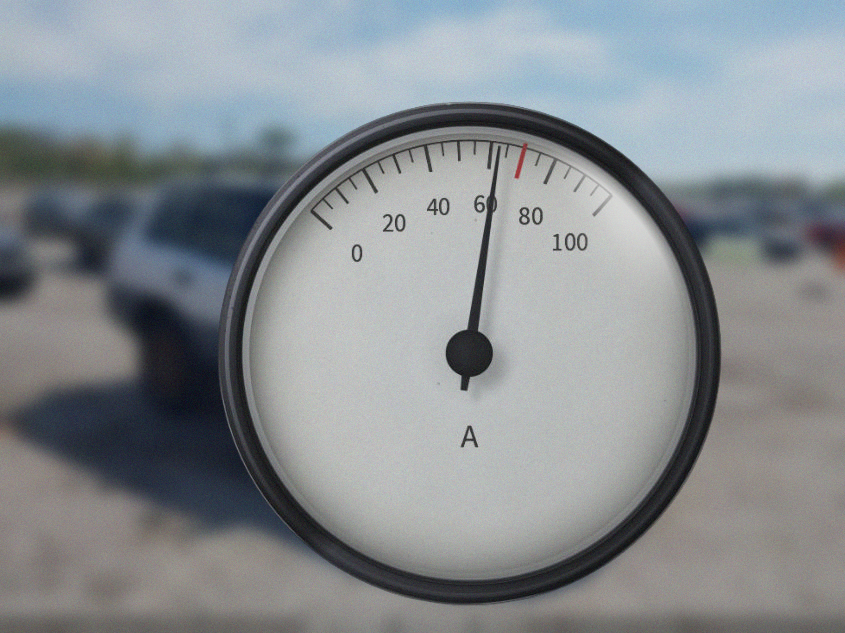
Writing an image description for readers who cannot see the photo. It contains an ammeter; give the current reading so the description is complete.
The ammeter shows 62.5 A
